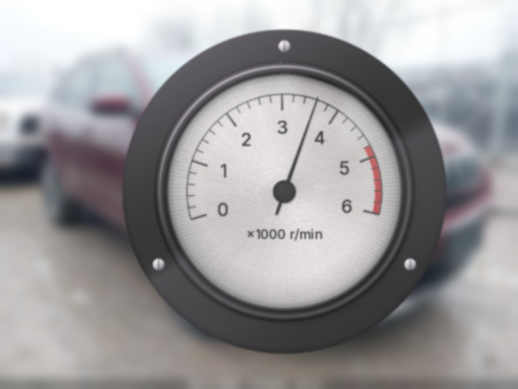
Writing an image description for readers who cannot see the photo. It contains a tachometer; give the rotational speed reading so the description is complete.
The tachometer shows 3600 rpm
